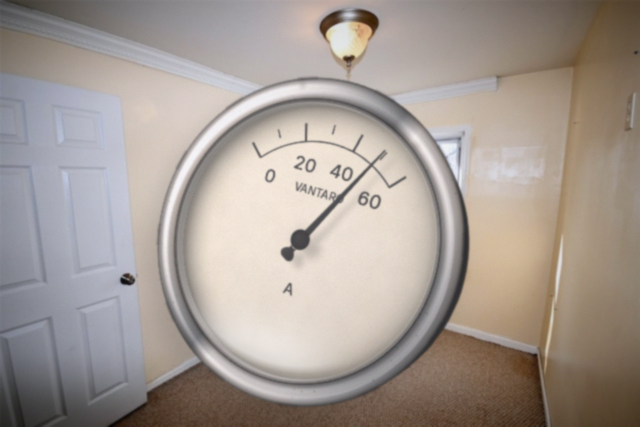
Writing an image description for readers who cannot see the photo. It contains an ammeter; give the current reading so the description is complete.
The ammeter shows 50 A
